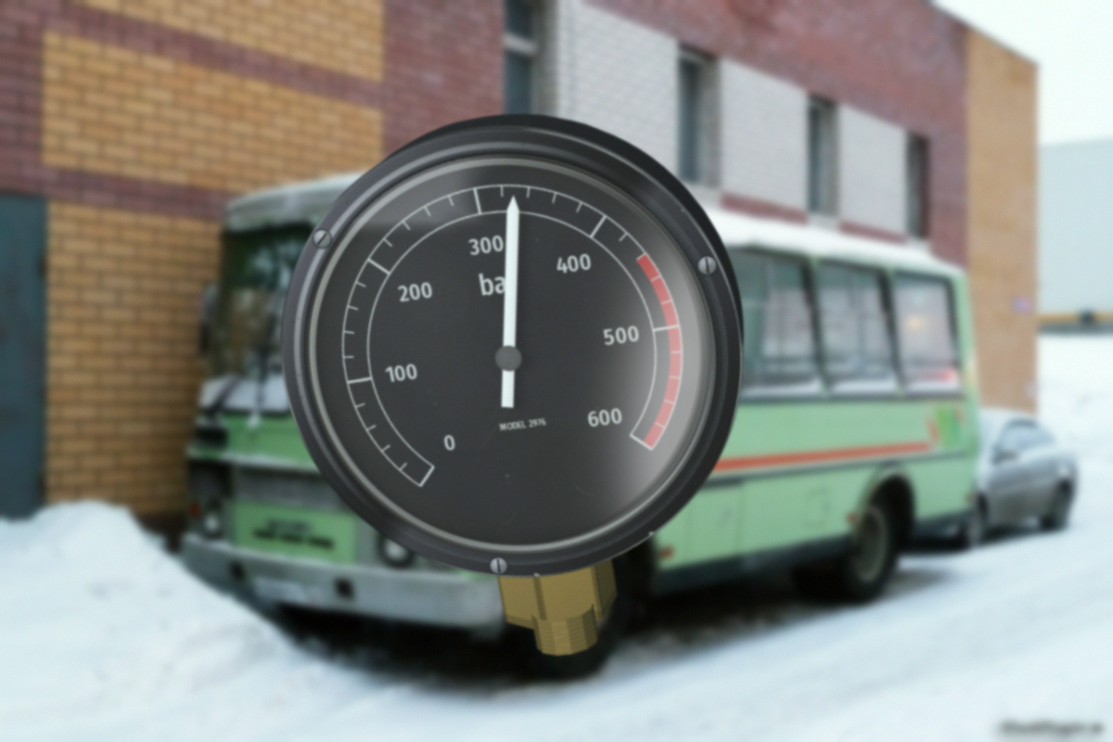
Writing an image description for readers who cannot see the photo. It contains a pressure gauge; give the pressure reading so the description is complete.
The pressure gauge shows 330 bar
